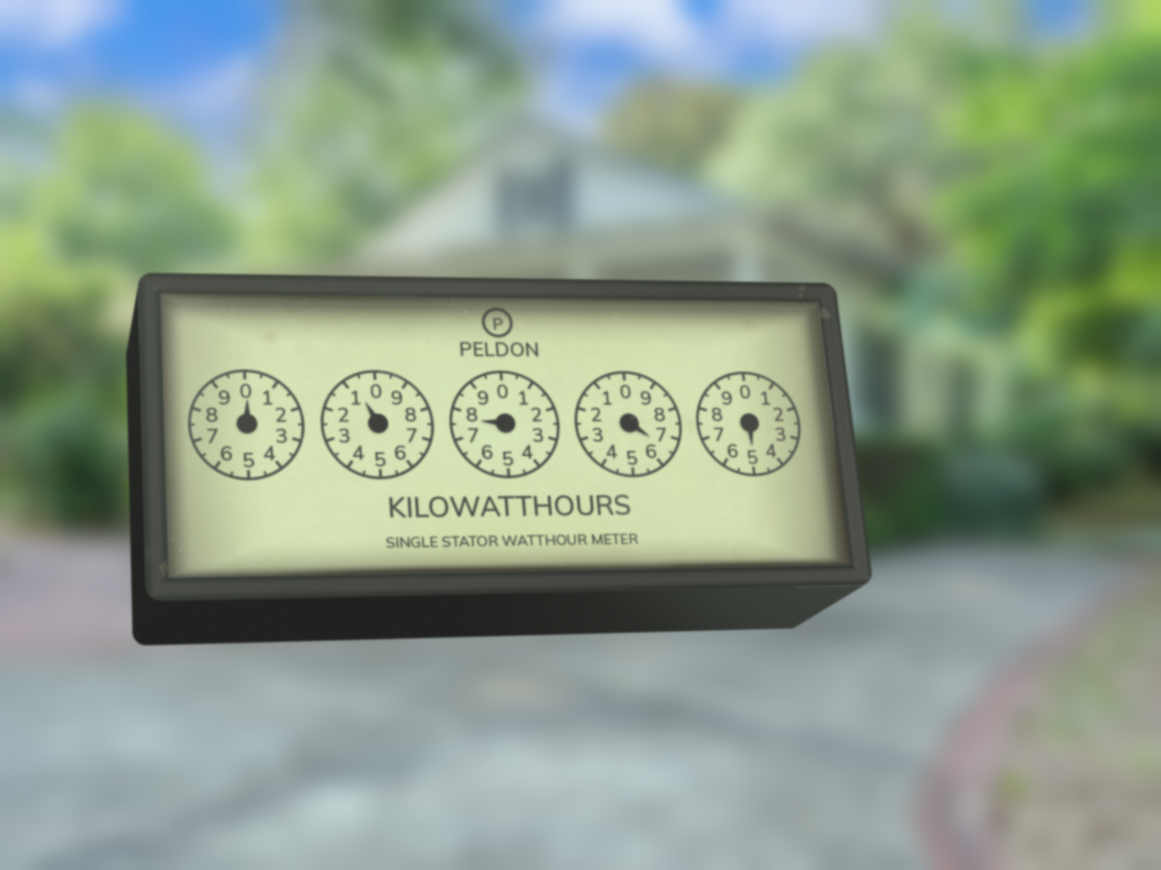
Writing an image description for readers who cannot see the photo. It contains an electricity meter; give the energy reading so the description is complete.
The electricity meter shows 765 kWh
